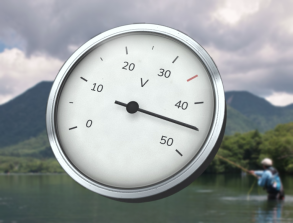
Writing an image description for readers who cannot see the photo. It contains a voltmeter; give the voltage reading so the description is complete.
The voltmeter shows 45 V
